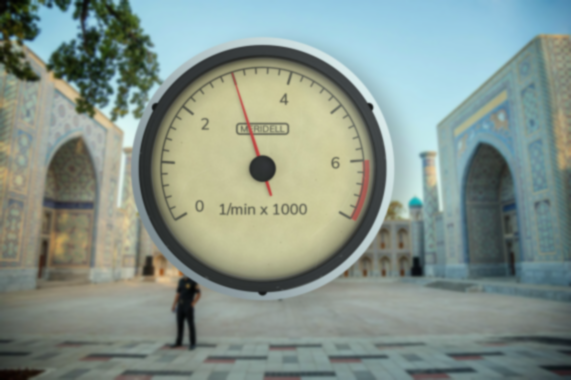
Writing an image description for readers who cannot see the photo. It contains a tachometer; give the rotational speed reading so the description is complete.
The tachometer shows 3000 rpm
